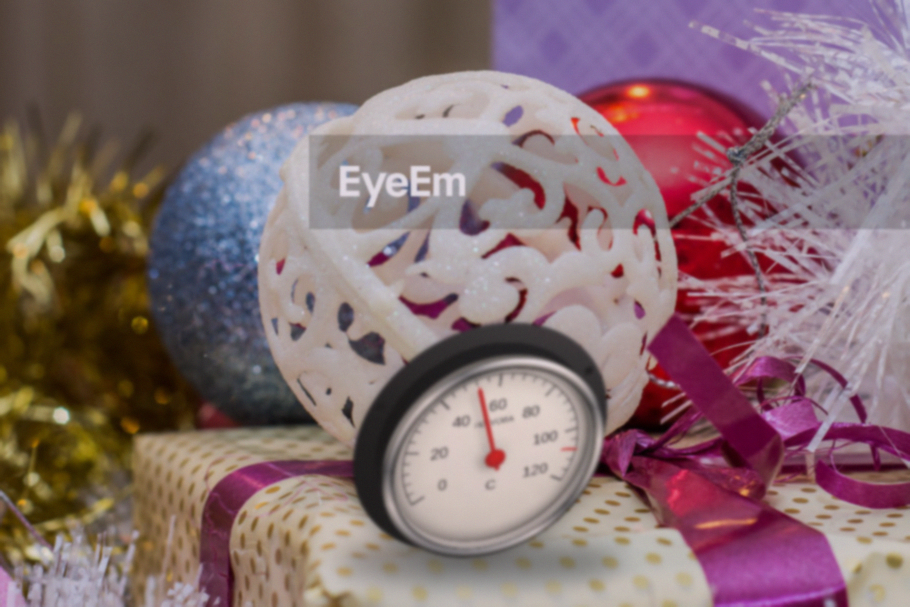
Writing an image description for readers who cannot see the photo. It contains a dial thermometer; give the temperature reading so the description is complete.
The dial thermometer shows 52 °C
